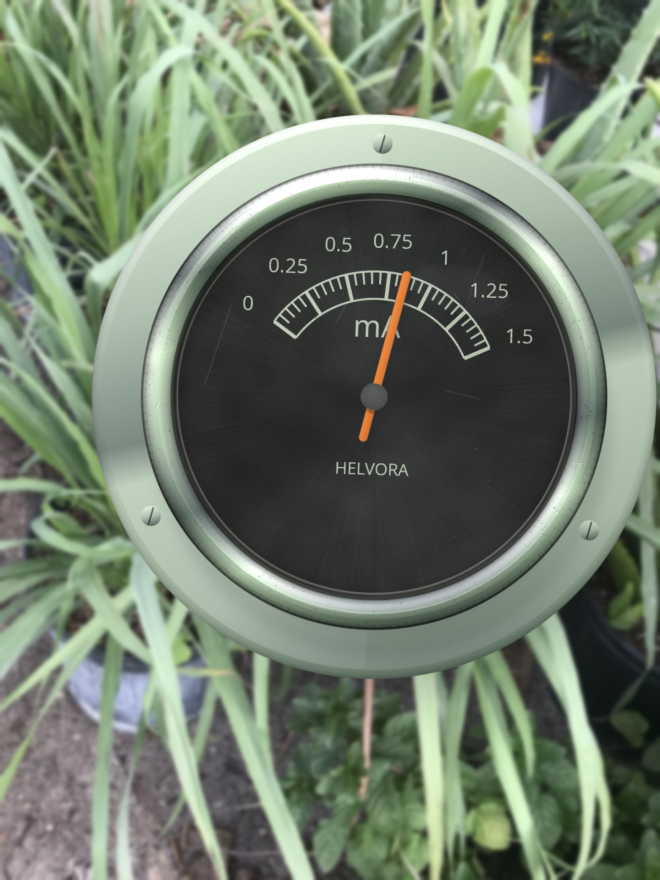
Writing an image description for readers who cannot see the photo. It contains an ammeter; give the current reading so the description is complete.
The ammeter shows 0.85 mA
